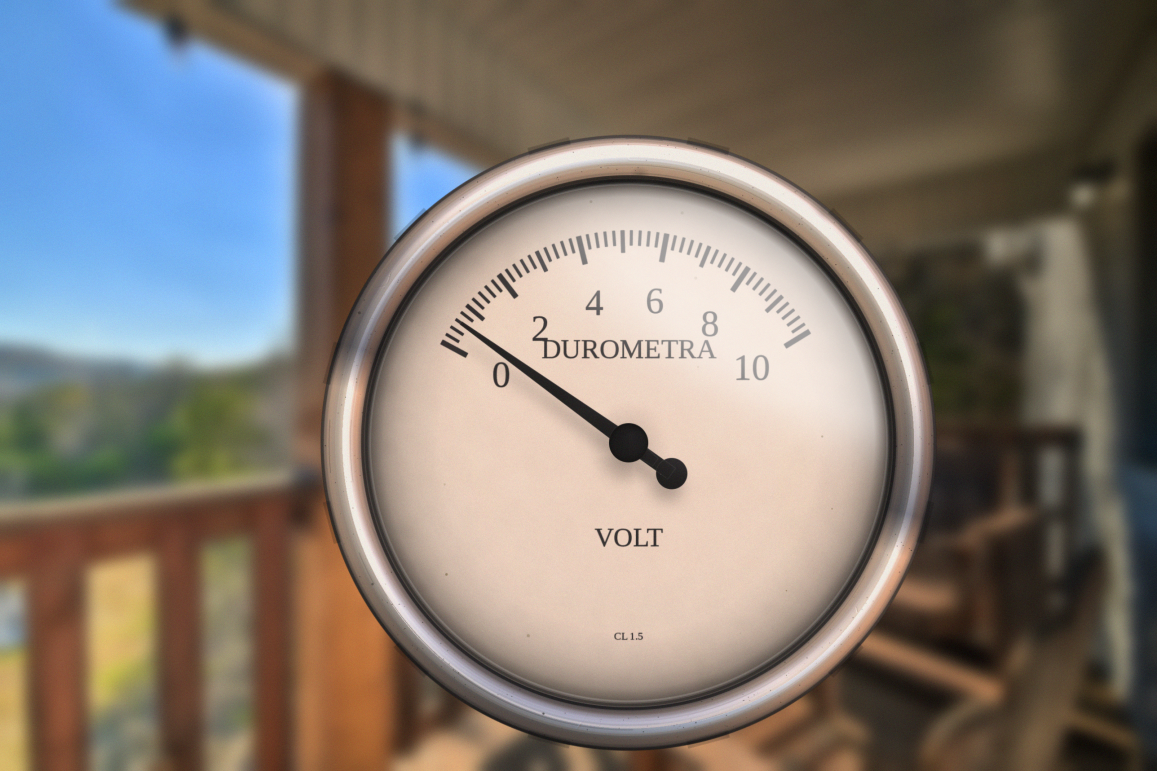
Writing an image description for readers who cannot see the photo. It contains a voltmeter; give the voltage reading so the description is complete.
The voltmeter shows 0.6 V
